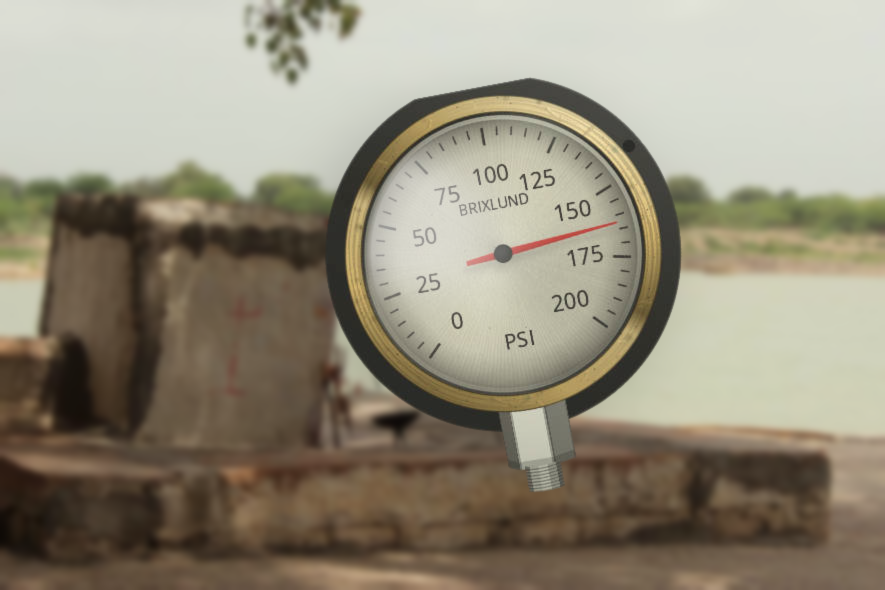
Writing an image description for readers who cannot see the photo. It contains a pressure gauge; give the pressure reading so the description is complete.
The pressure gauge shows 162.5 psi
